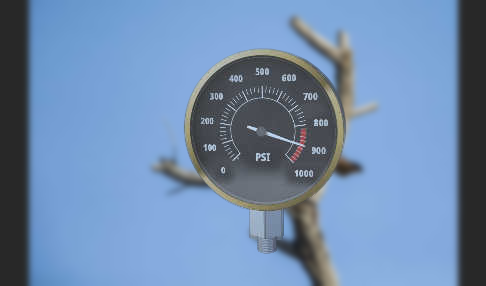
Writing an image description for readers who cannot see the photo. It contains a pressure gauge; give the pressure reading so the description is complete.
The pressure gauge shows 900 psi
